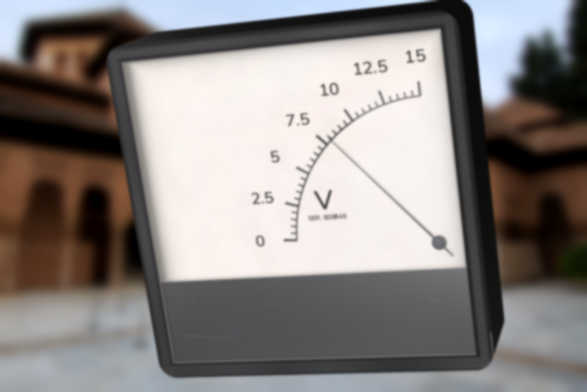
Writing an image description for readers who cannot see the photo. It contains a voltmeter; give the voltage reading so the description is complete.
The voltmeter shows 8 V
